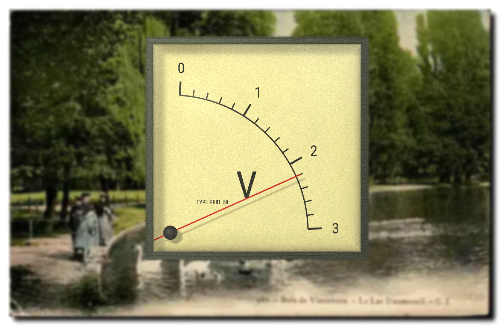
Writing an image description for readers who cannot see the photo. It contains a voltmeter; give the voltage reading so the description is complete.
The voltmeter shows 2.2 V
